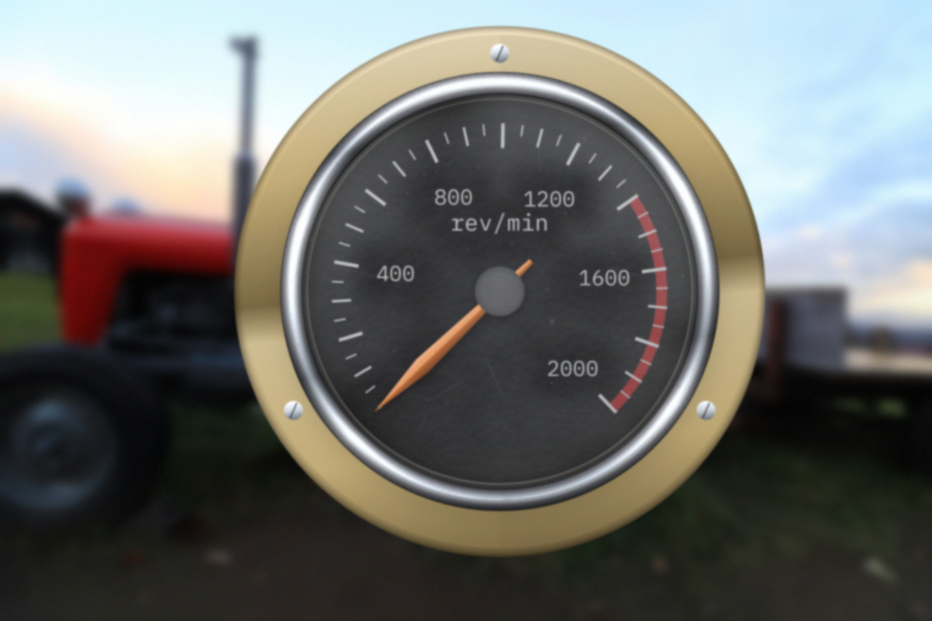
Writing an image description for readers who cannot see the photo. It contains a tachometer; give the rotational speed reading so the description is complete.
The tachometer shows 0 rpm
